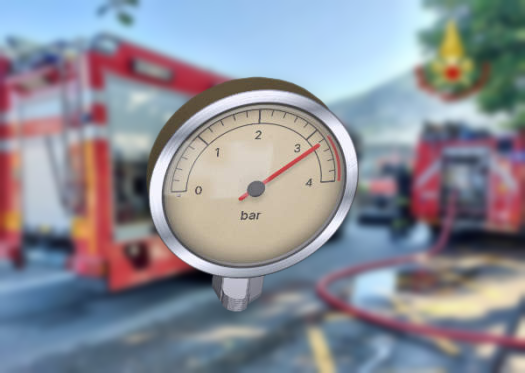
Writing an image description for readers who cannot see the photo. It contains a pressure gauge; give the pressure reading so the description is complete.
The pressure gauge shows 3.2 bar
